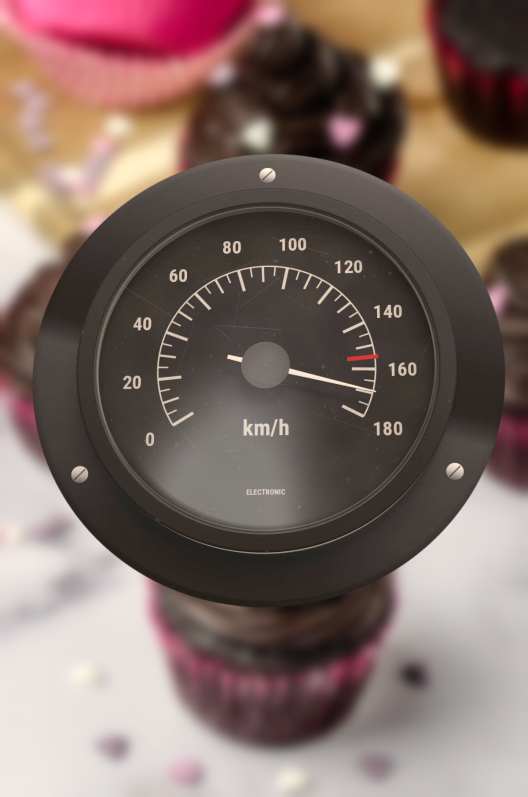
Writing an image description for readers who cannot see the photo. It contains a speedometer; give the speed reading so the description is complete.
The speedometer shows 170 km/h
